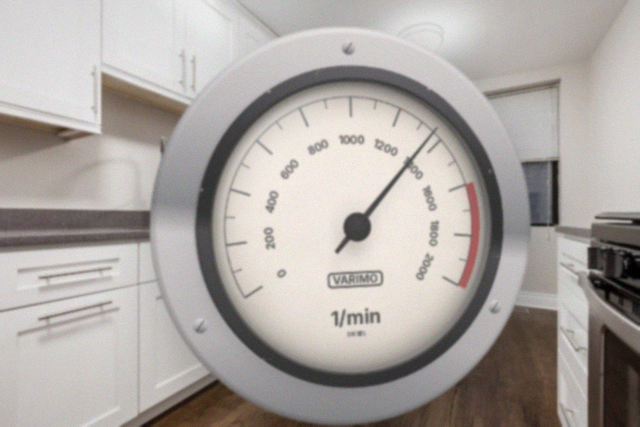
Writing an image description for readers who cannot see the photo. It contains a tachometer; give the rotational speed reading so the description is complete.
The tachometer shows 1350 rpm
